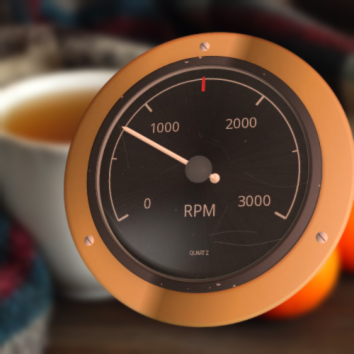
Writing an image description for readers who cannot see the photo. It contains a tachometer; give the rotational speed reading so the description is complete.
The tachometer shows 750 rpm
